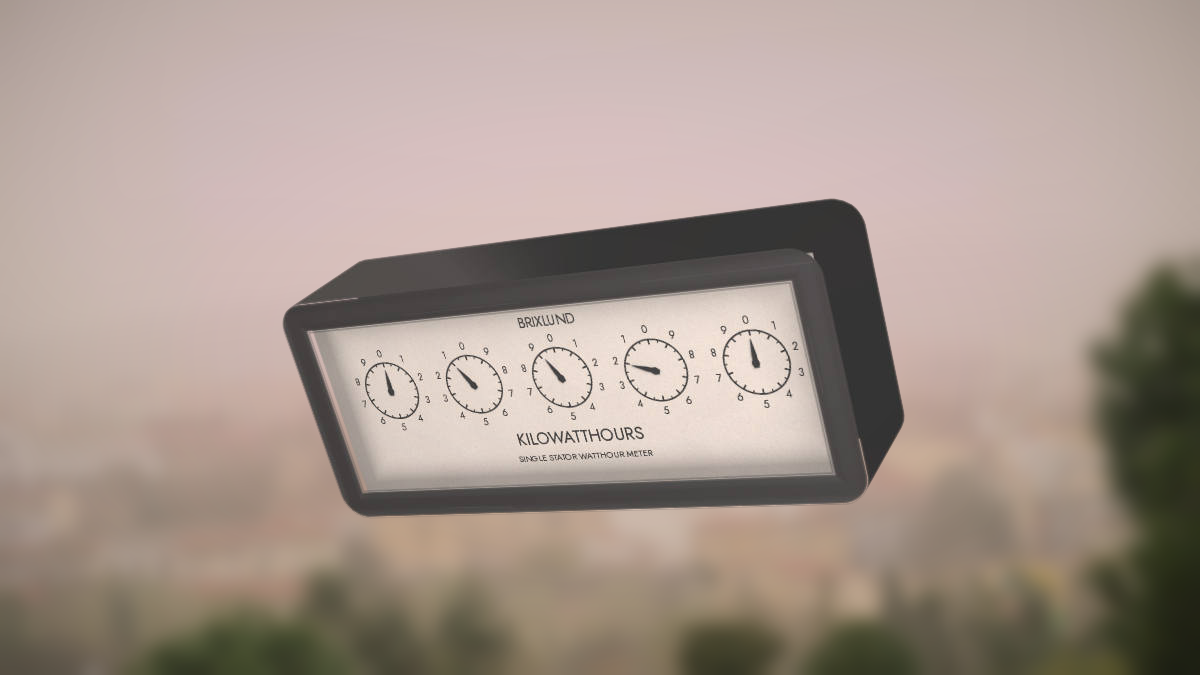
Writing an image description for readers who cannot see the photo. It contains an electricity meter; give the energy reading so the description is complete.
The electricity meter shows 920 kWh
